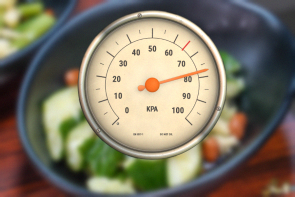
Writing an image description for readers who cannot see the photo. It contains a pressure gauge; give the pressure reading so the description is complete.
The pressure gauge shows 77.5 kPa
